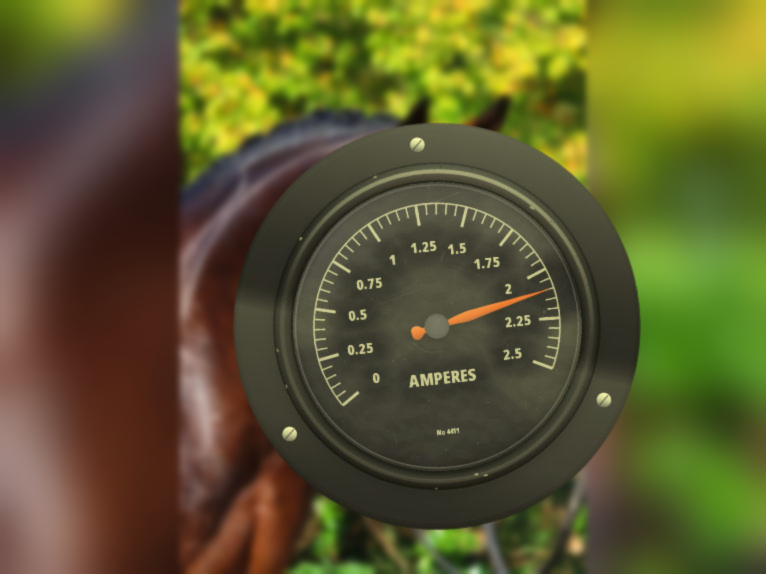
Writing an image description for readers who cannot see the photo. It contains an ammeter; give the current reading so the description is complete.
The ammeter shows 2.1 A
